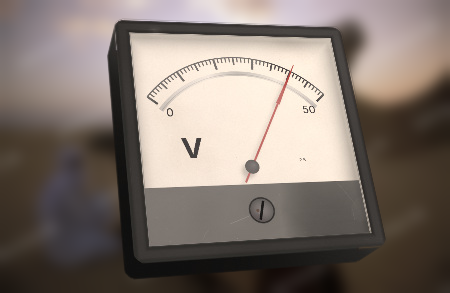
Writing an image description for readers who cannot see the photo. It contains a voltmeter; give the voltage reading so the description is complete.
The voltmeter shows 40 V
